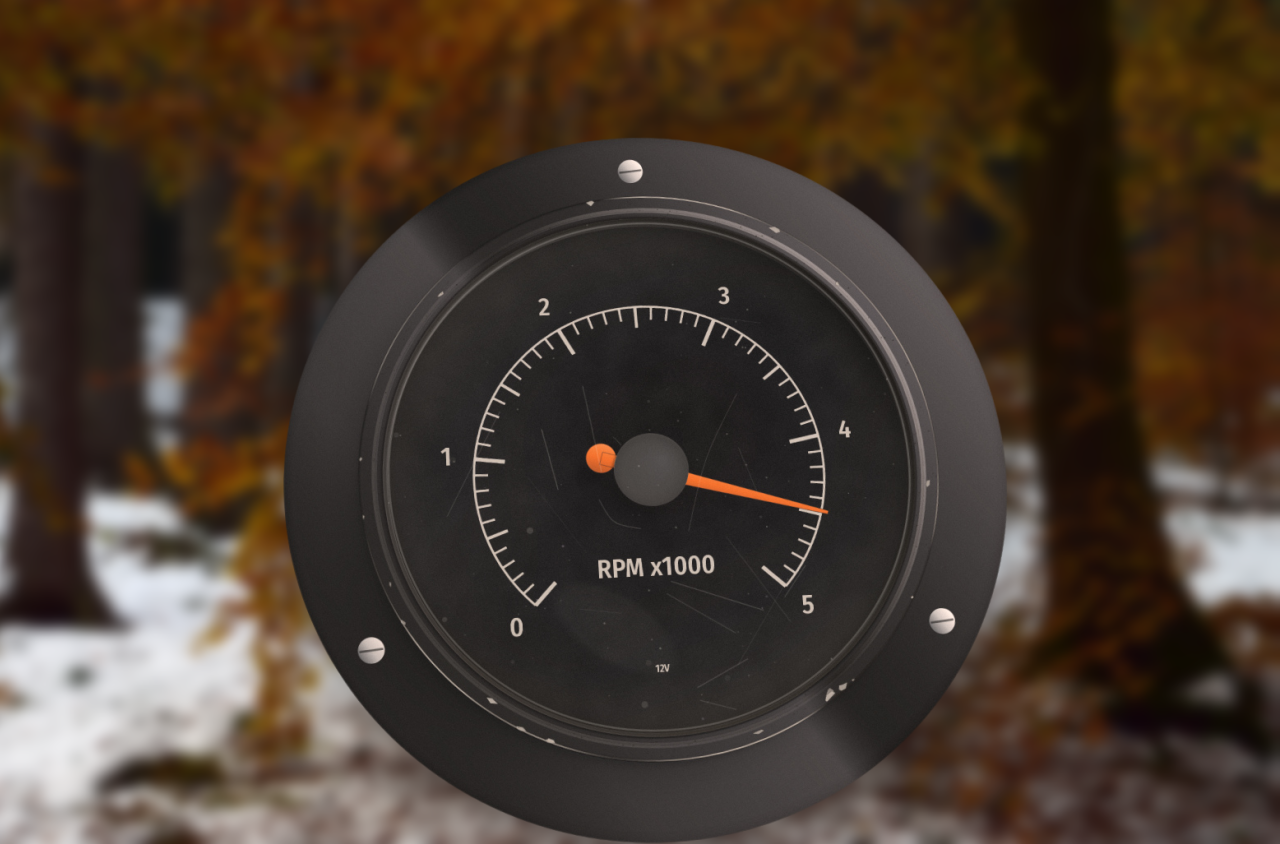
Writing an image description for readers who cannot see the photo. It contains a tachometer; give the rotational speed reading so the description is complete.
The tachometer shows 4500 rpm
